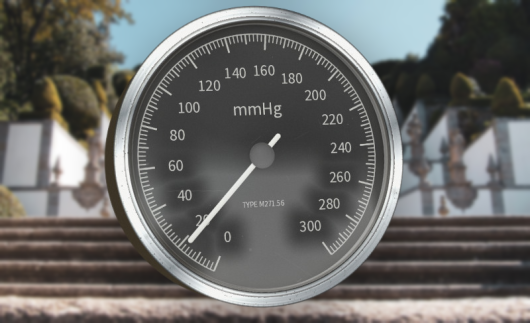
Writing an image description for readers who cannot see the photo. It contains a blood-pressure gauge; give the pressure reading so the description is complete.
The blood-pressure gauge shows 18 mmHg
